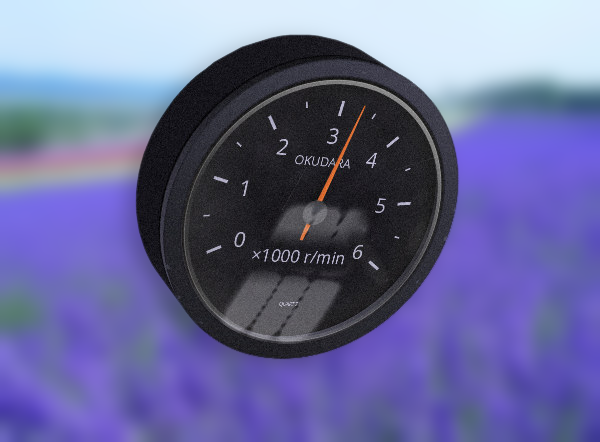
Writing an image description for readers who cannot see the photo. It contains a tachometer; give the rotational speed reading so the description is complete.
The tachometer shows 3250 rpm
